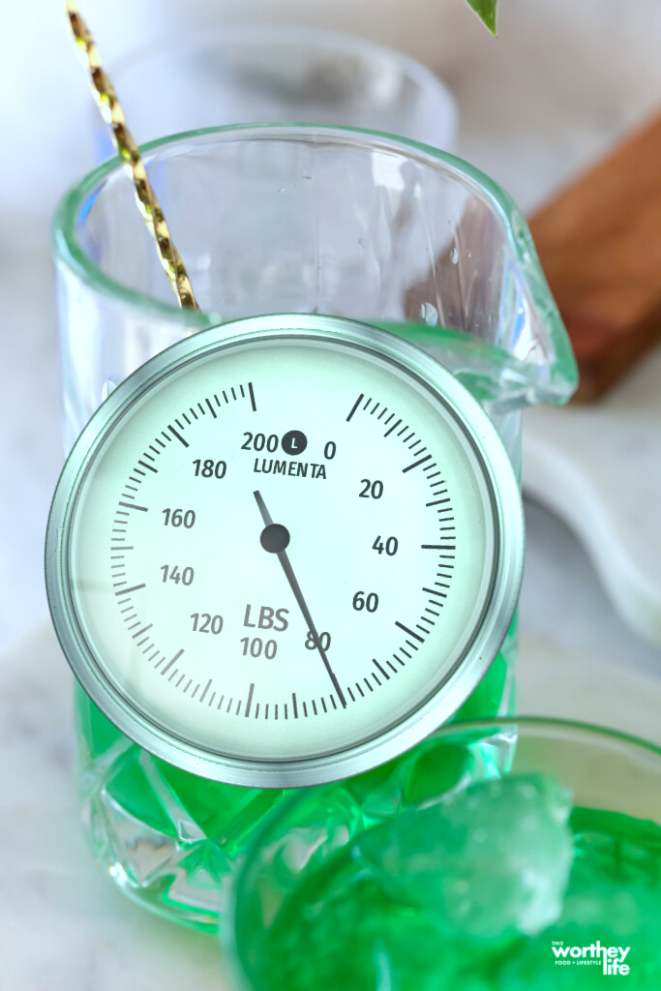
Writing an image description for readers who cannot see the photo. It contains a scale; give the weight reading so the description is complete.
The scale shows 80 lb
